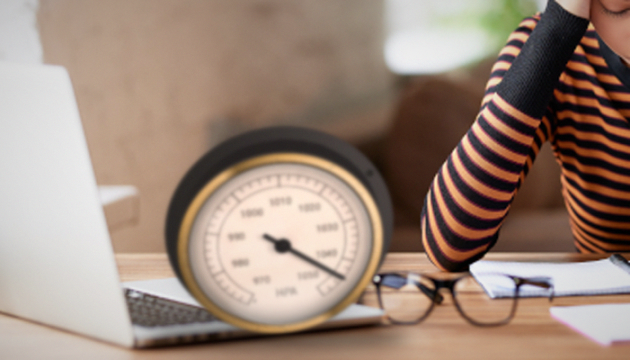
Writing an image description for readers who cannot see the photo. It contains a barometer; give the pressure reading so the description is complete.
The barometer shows 1044 hPa
